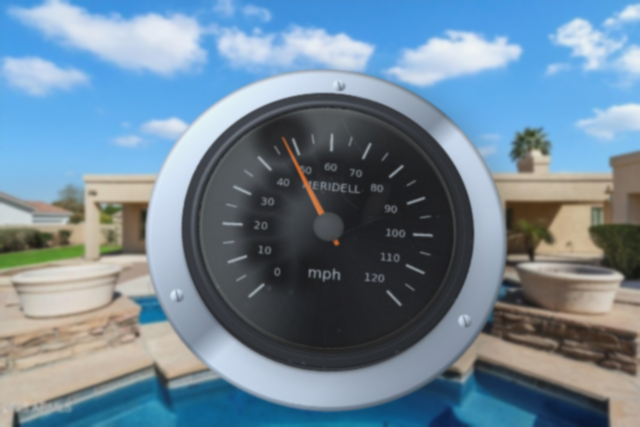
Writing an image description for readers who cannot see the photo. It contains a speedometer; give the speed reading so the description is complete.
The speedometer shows 47.5 mph
